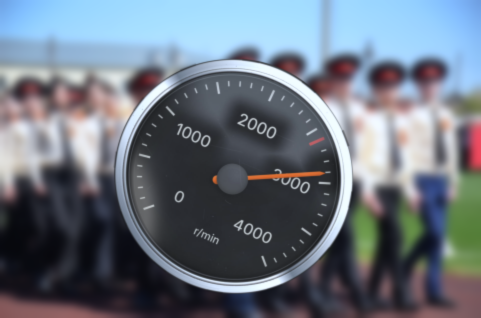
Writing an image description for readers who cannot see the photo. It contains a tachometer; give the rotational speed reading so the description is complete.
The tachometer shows 2900 rpm
